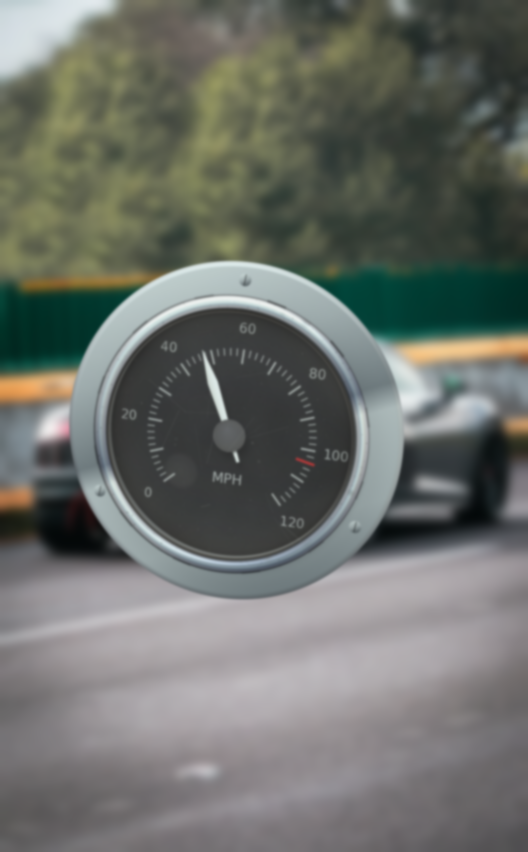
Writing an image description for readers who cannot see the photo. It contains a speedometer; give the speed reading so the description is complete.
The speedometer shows 48 mph
